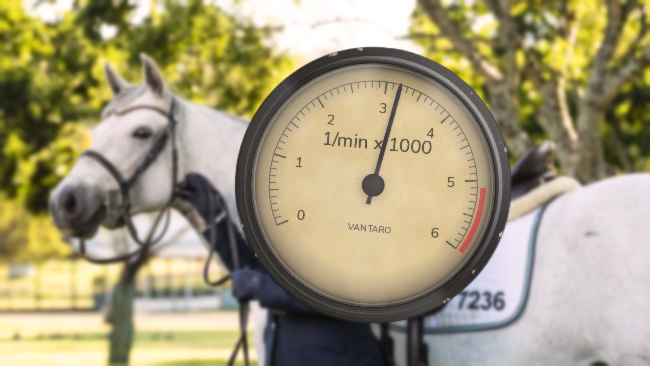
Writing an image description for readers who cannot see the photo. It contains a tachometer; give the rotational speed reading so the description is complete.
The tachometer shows 3200 rpm
